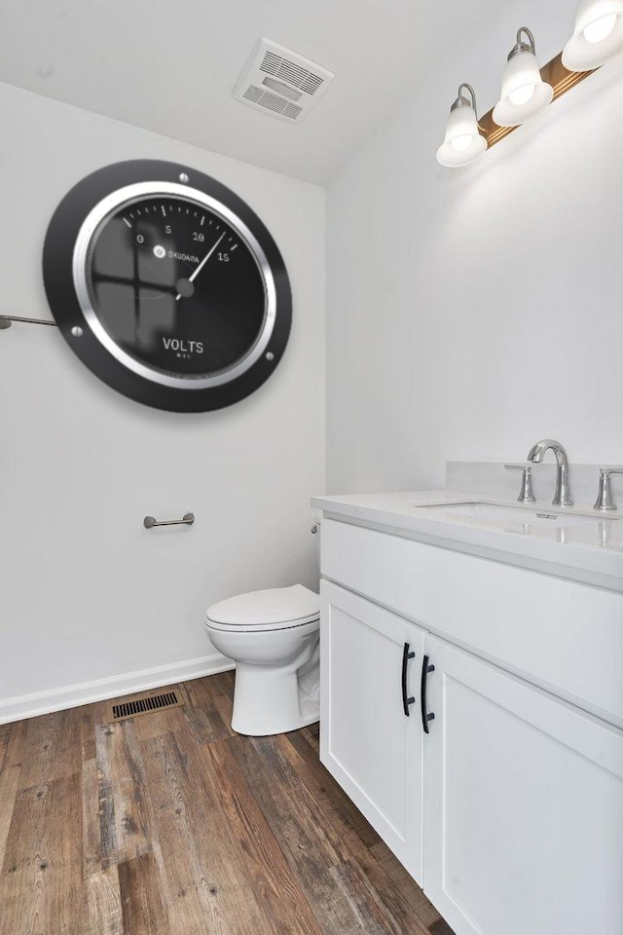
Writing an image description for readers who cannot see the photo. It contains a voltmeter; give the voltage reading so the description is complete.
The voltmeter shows 13 V
